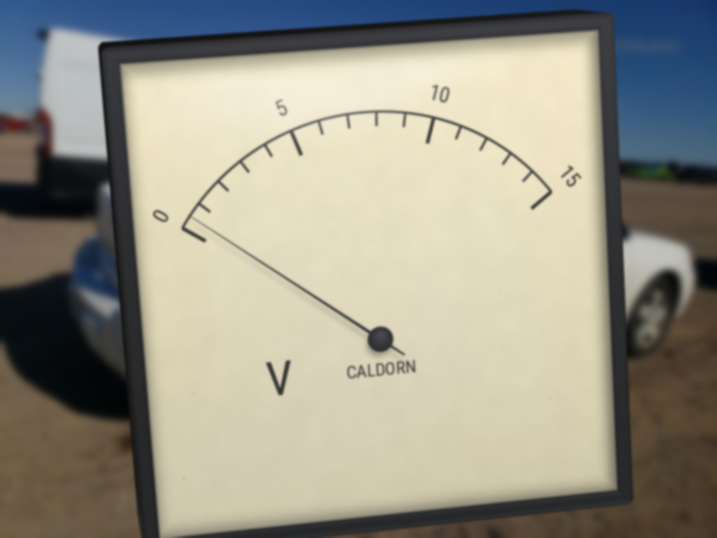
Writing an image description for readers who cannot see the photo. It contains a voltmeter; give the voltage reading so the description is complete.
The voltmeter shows 0.5 V
